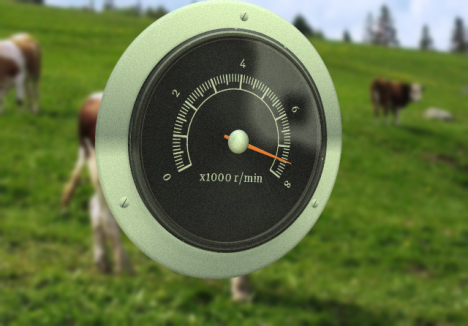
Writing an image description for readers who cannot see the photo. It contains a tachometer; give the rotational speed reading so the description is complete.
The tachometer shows 7500 rpm
